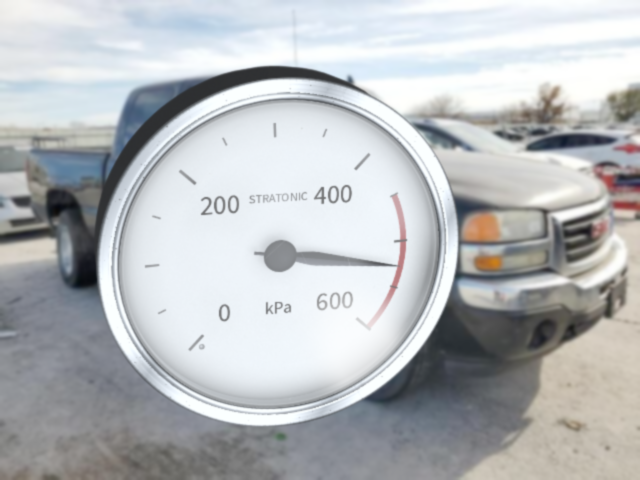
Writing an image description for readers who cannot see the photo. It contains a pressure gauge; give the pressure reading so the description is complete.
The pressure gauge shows 525 kPa
